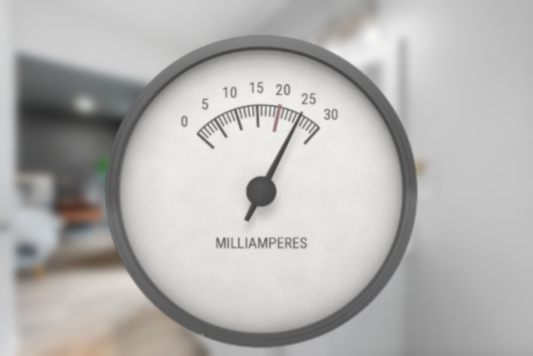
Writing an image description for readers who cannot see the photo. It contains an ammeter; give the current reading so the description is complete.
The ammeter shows 25 mA
